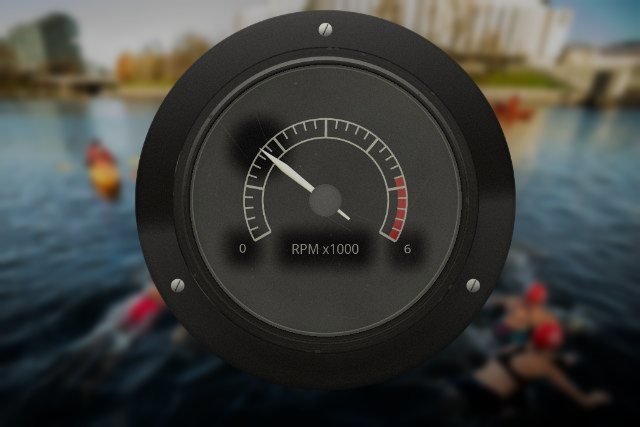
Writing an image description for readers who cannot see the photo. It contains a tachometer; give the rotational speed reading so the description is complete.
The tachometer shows 1700 rpm
